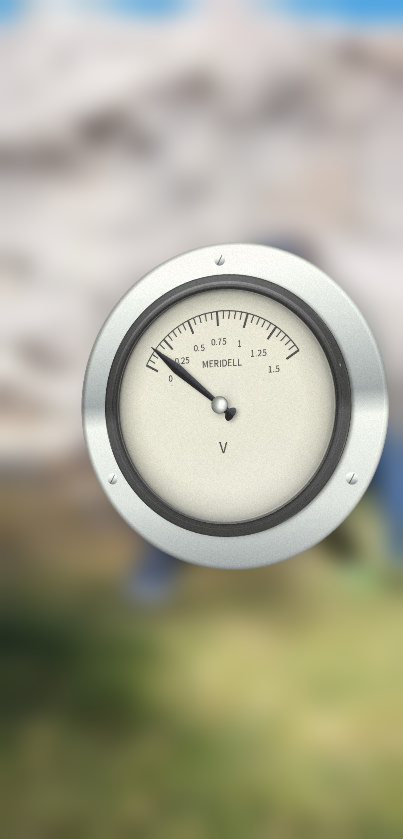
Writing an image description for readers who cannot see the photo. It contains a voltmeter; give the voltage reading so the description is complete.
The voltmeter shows 0.15 V
